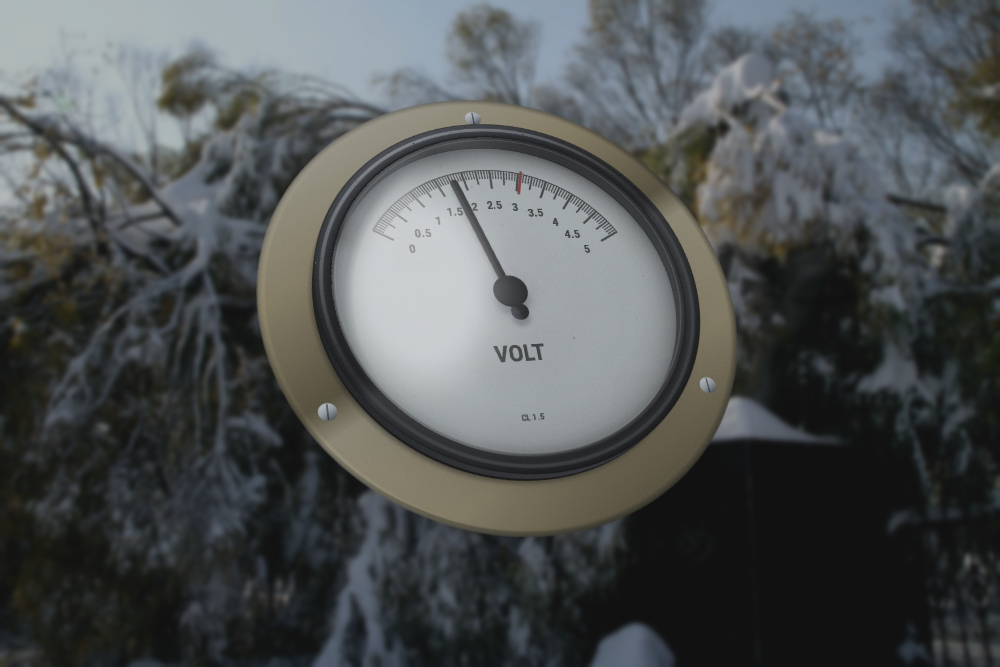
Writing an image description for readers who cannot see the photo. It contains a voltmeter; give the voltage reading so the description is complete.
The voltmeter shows 1.75 V
